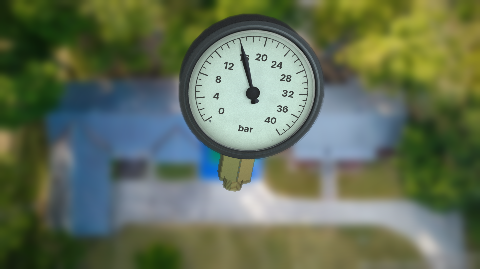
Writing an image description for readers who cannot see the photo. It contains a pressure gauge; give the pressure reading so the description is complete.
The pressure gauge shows 16 bar
